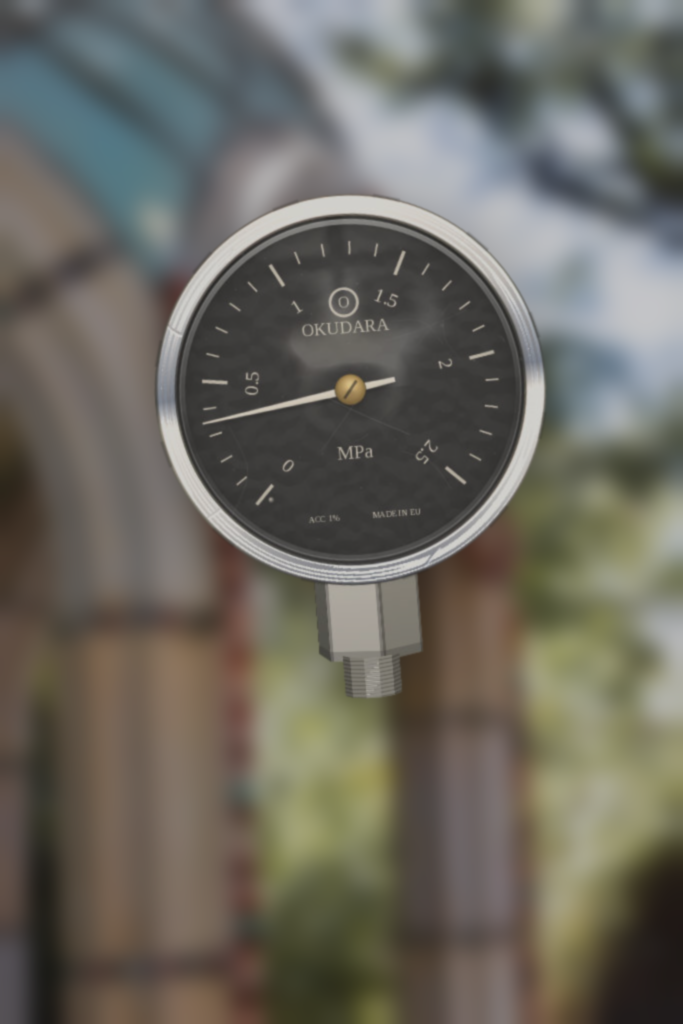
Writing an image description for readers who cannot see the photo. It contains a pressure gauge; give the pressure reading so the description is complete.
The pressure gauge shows 0.35 MPa
